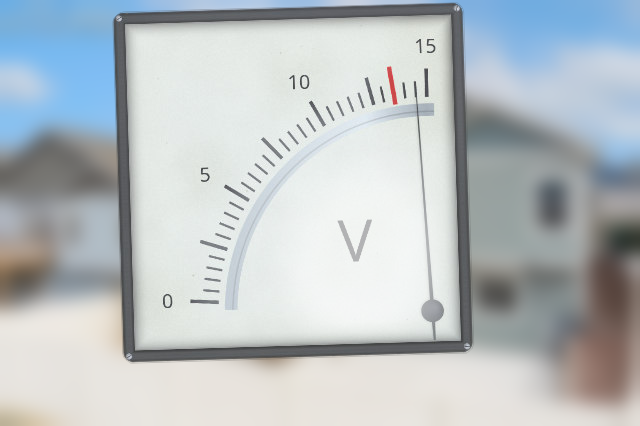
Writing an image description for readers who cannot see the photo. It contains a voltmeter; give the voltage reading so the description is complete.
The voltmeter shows 14.5 V
